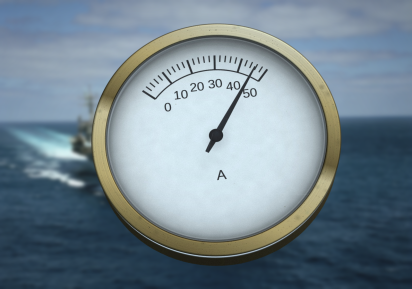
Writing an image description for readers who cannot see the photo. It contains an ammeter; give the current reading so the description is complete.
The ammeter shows 46 A
